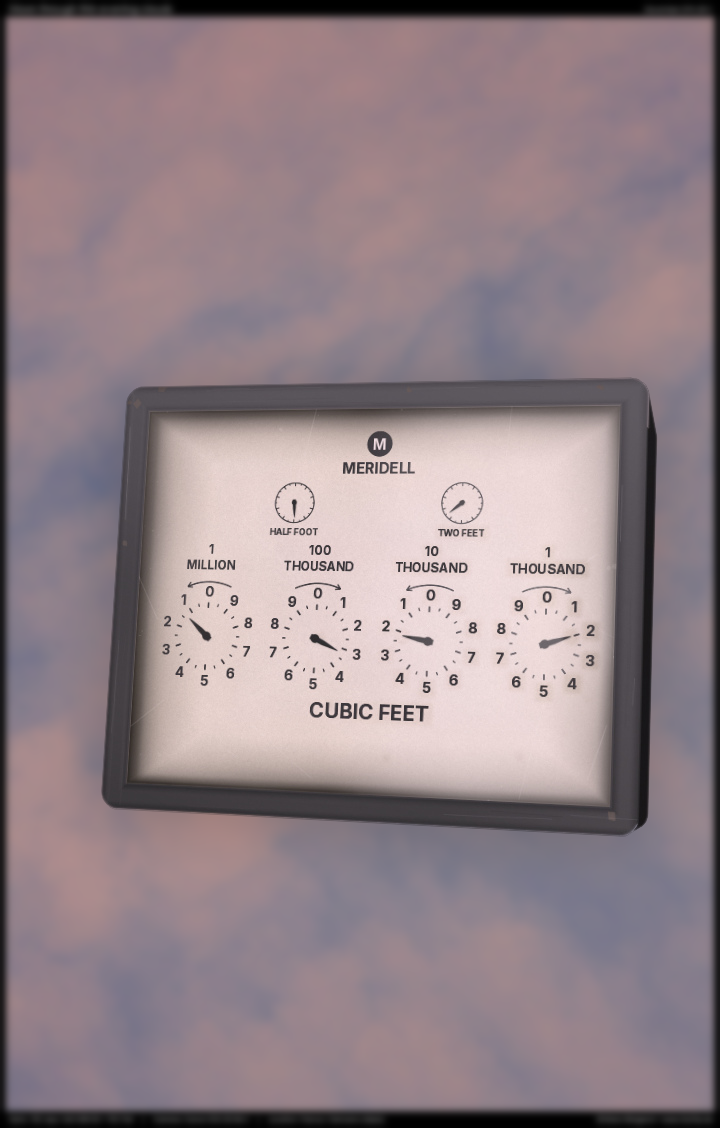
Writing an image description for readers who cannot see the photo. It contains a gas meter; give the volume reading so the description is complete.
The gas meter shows 132200 ft³
